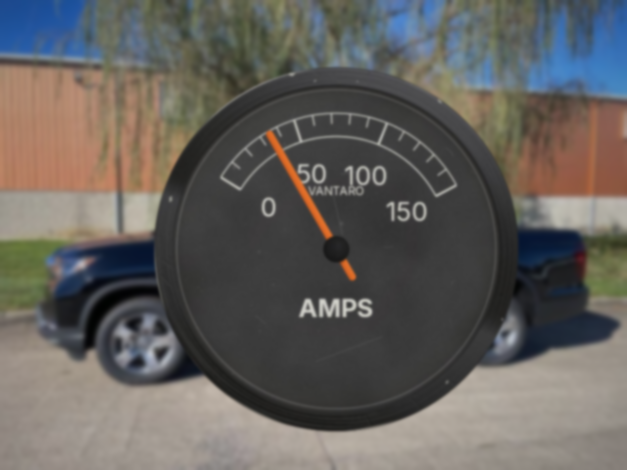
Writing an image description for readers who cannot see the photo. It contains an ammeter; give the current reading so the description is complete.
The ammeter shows 35 A
